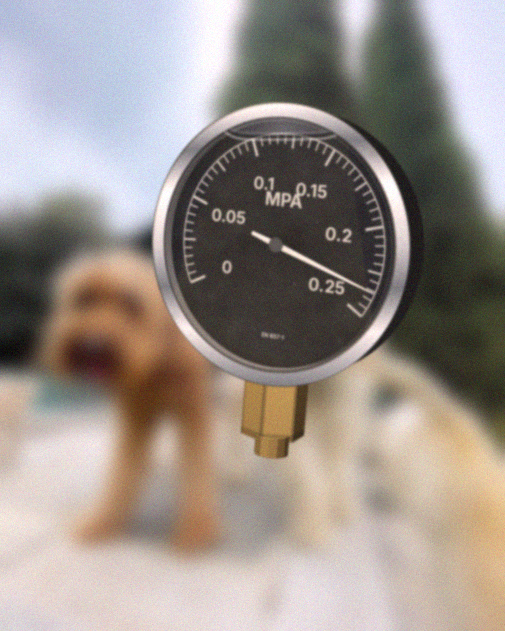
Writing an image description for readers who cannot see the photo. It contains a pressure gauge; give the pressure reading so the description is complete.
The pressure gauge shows 0.235 MPa
